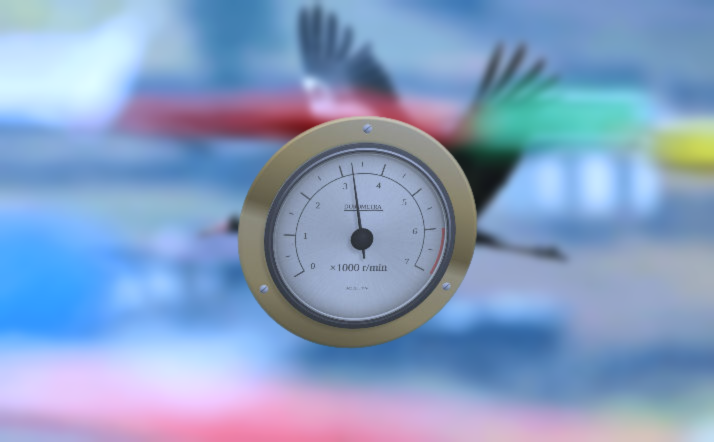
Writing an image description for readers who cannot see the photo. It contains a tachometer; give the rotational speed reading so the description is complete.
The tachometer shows 3250 rpm
